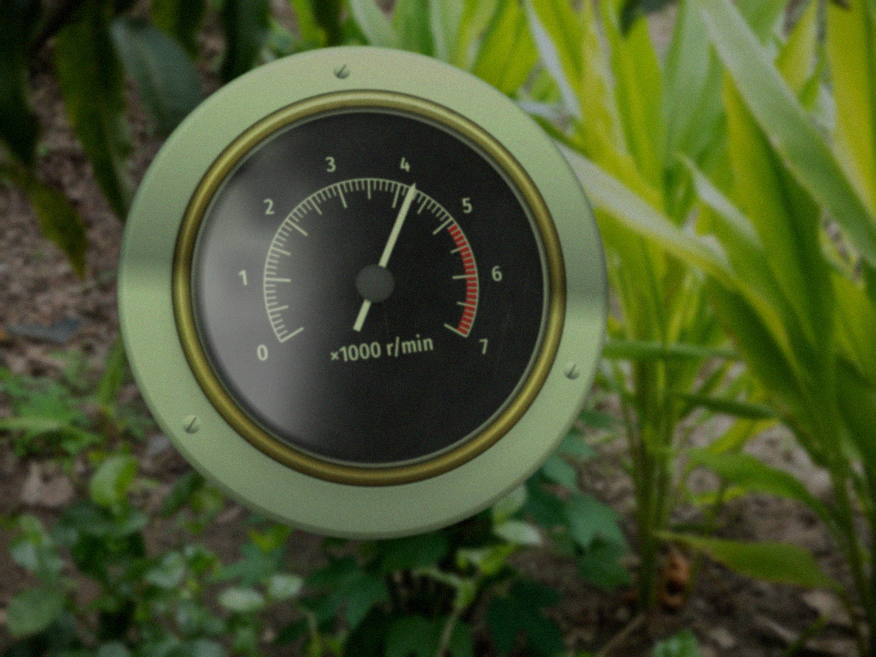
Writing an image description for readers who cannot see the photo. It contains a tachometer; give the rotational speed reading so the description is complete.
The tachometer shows 4200 rpm
